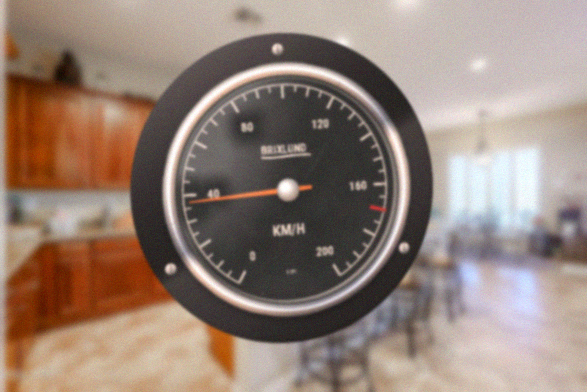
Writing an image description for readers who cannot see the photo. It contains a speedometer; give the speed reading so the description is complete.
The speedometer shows 37.5 km/h
